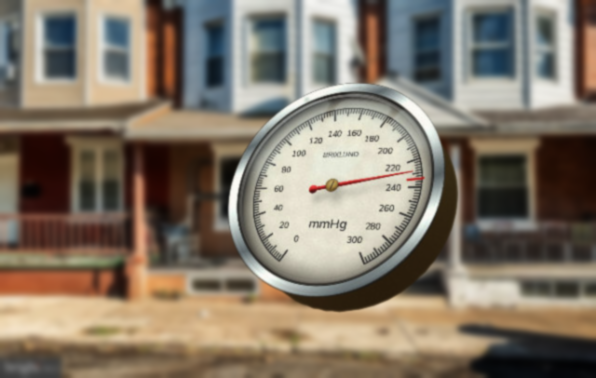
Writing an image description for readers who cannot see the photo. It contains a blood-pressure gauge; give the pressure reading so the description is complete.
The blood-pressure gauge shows 230 mmHg
